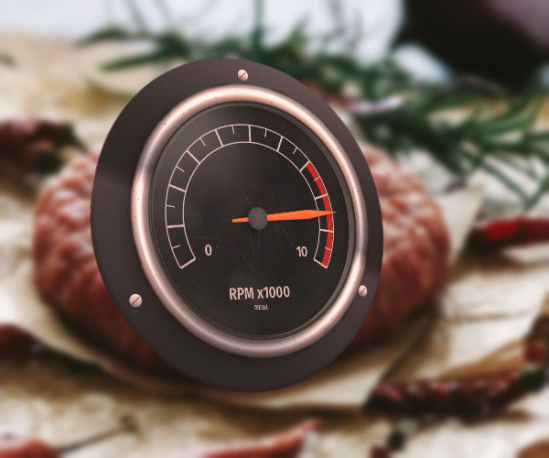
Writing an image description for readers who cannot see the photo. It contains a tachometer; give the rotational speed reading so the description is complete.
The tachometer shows 8500 rpm
